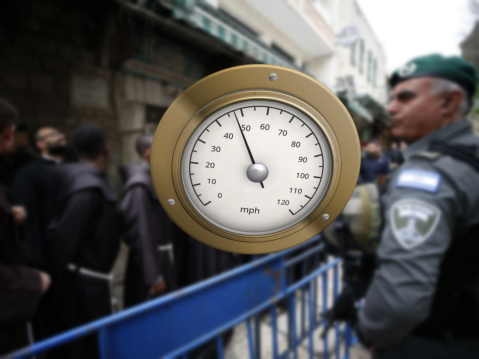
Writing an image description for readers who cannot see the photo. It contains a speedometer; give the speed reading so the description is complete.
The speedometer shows 47.5 mph
